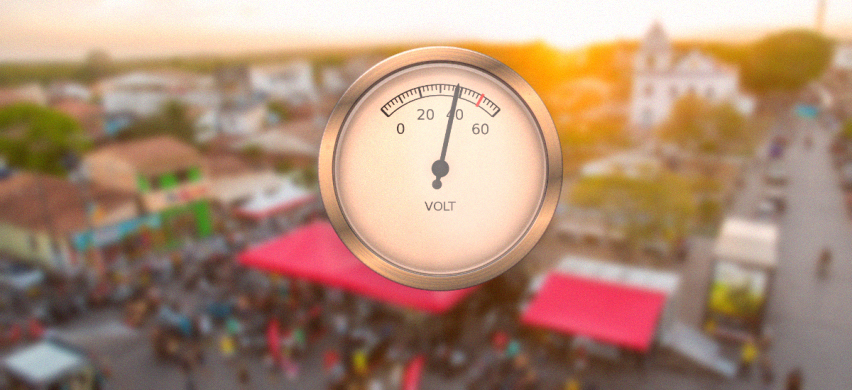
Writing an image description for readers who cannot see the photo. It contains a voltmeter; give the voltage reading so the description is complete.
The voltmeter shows 38 V
